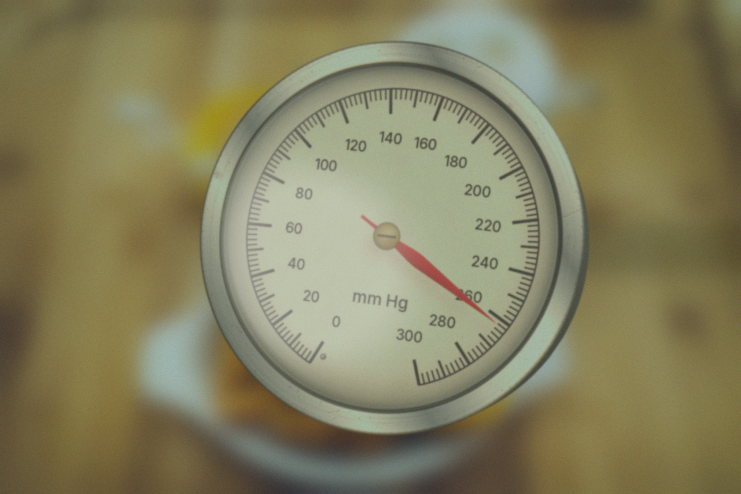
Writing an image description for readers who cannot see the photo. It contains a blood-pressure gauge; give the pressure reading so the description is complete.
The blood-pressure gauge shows 262 mmHg
